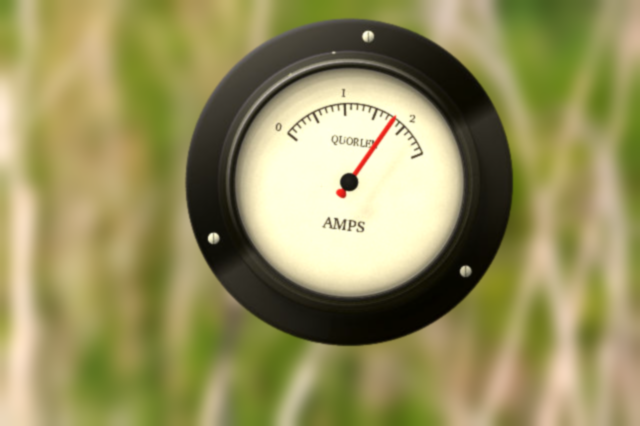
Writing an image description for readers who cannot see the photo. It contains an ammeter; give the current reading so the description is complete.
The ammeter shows 1.8 A
